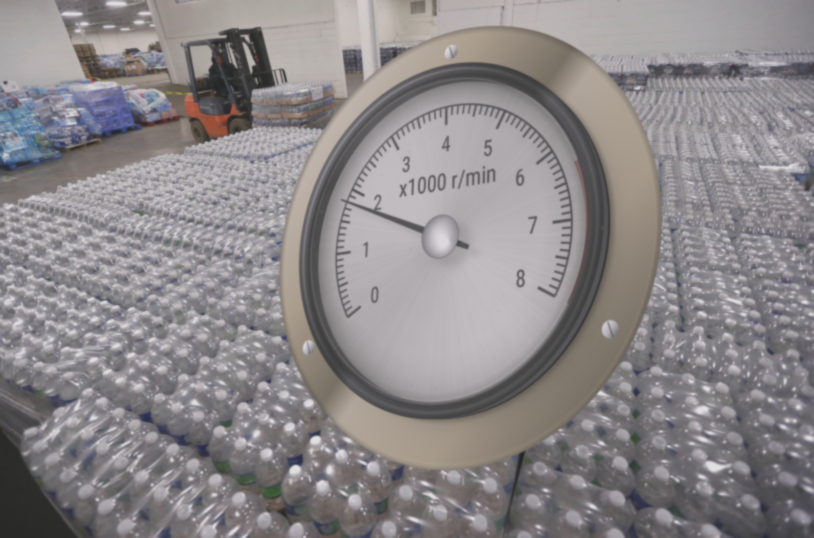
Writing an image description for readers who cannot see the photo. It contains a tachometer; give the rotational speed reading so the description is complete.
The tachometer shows 1800 rpm
